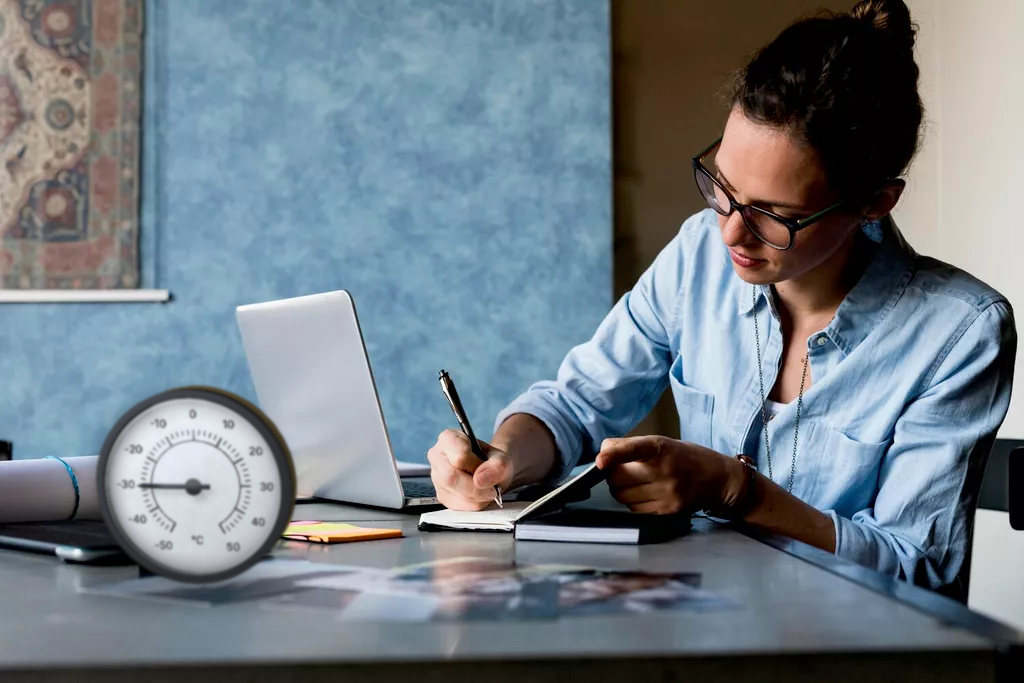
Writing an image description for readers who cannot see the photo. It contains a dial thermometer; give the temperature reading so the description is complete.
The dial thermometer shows -30 °C
